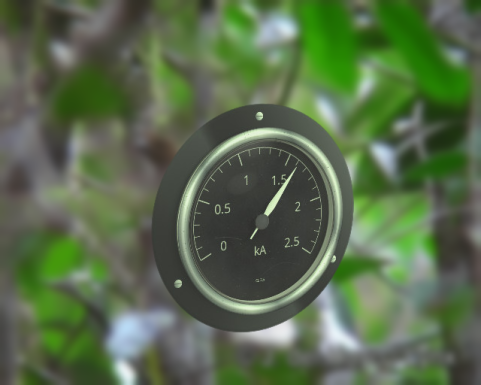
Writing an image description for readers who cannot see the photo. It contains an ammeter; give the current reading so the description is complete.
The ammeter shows 1.6 kA
